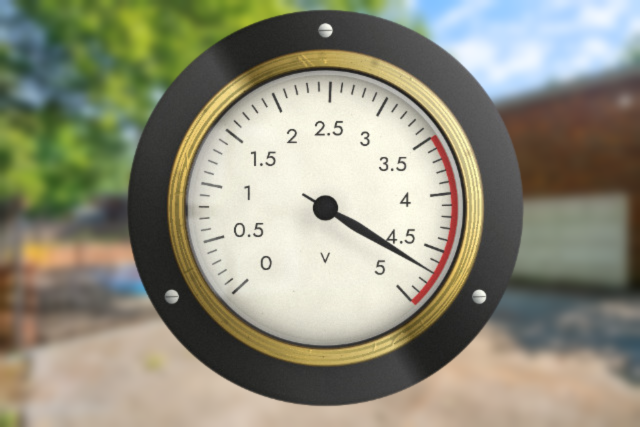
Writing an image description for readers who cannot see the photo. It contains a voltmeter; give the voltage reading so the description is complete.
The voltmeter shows 4.7 V
